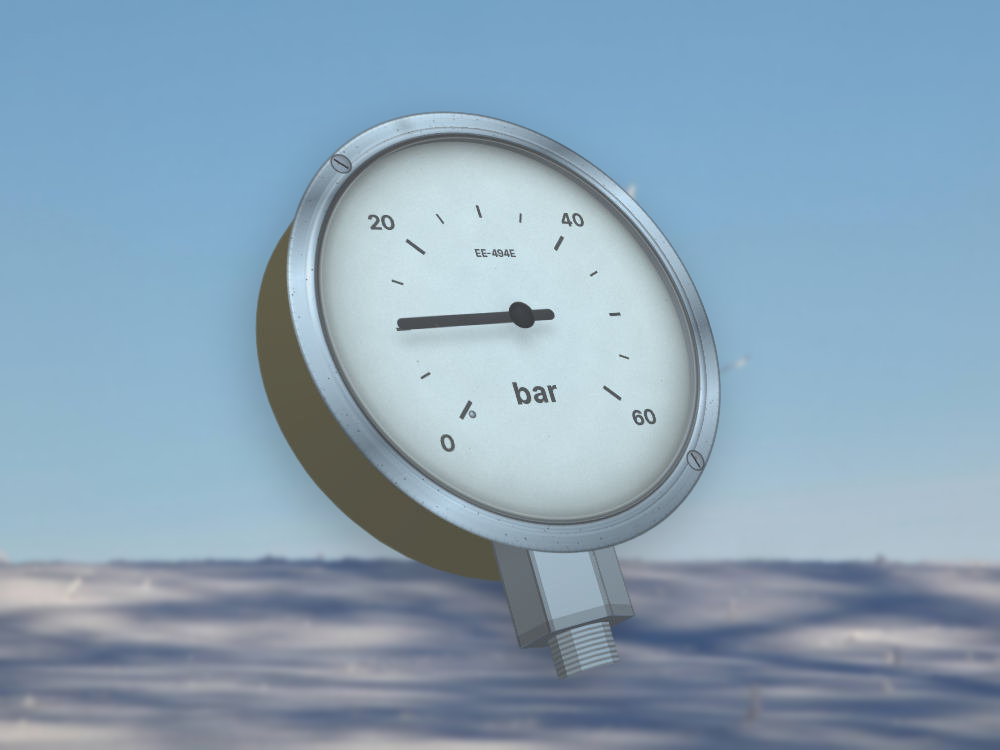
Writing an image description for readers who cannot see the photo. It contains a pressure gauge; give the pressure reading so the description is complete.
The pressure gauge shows 10 bar
